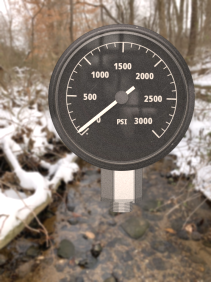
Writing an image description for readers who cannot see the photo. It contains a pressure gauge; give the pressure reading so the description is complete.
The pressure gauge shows 50 psi
